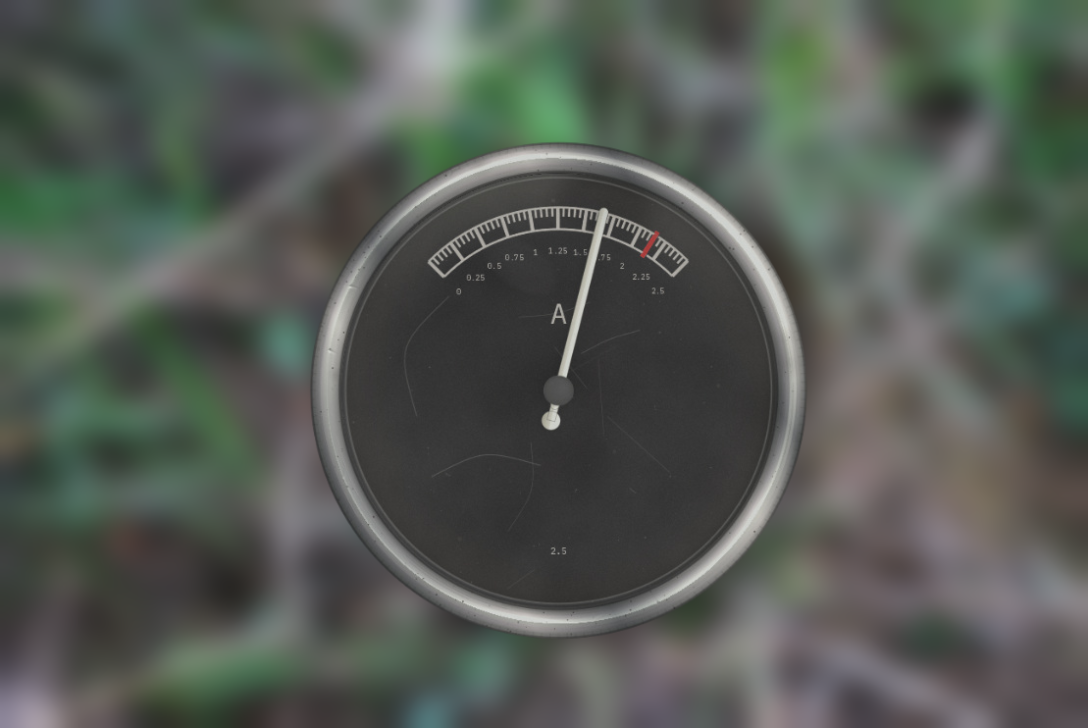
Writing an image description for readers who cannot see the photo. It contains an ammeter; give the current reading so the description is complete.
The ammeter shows 1.65 A
